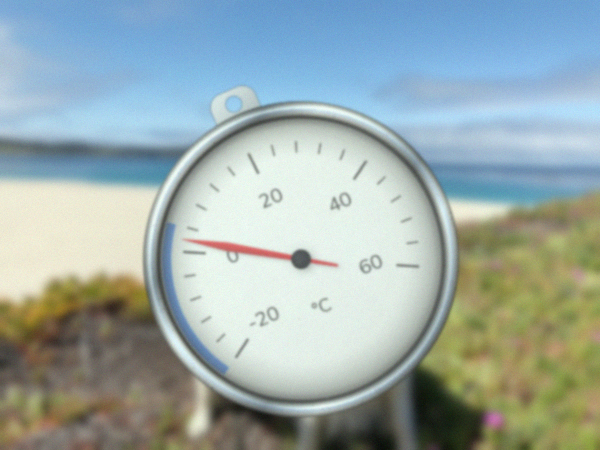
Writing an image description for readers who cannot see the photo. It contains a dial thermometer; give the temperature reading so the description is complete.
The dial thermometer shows 2 °C
